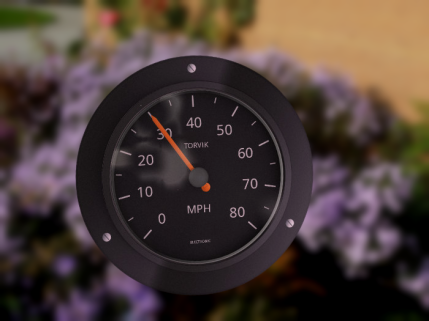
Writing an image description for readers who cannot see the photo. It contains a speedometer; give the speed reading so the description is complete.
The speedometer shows 30 mph
